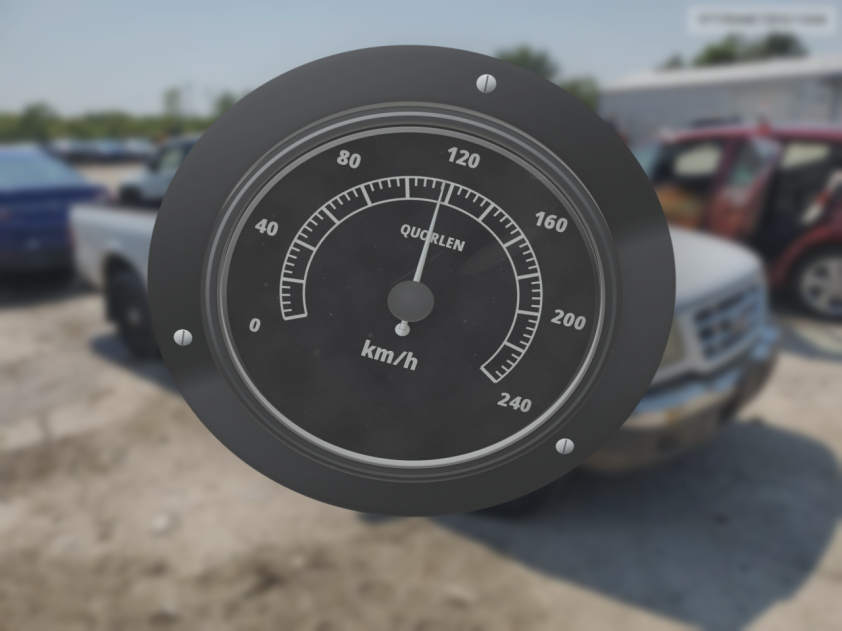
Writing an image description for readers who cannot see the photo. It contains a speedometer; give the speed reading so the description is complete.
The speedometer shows 116 km/h
